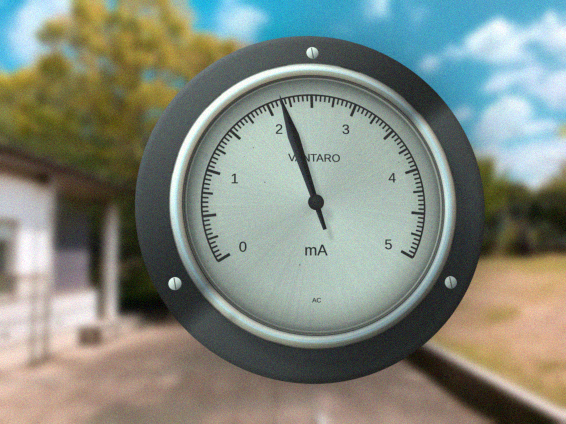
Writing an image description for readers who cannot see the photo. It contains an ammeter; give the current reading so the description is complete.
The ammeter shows 2.15 mA
